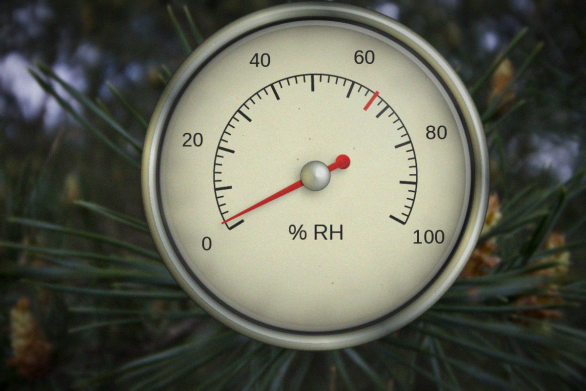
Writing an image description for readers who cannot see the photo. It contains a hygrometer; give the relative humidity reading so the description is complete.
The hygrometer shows 2 %
